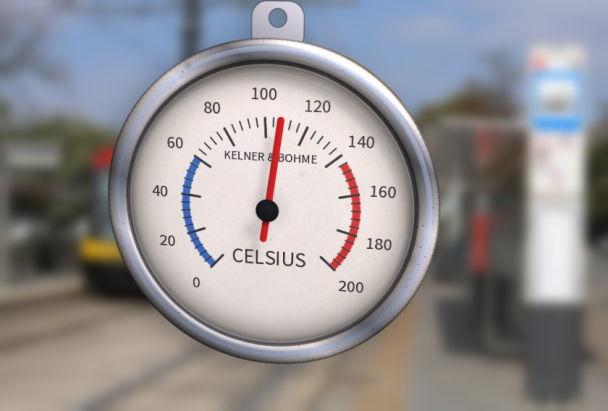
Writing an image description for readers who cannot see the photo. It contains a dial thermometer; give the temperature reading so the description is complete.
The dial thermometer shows 108 °C
